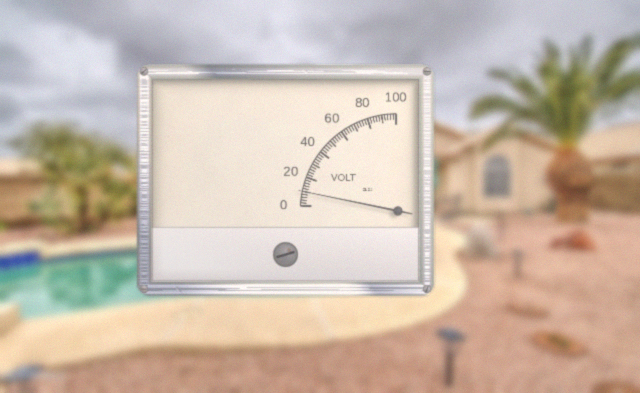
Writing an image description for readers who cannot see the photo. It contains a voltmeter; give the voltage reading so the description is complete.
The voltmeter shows 10 V
